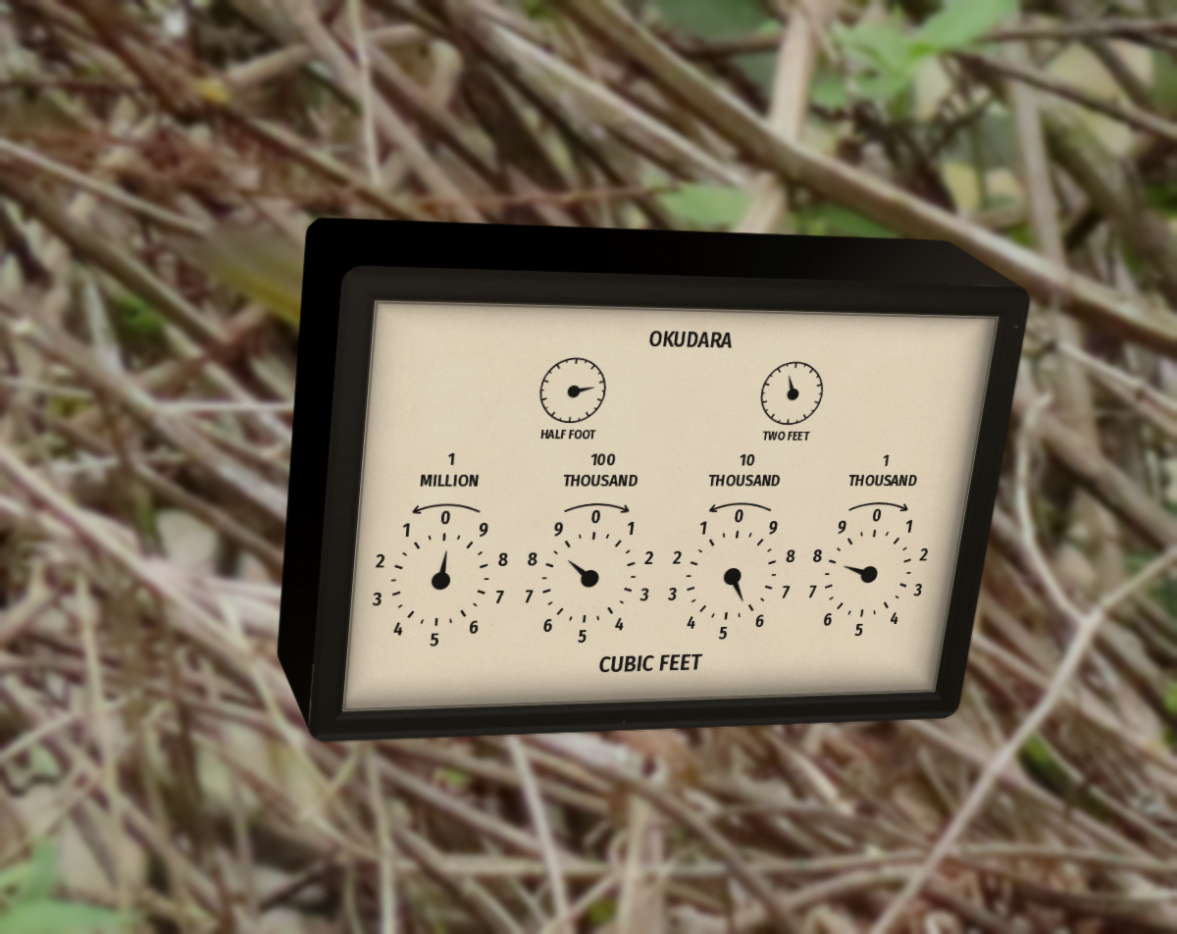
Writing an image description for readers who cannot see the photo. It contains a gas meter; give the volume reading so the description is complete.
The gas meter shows 985800 ft³
